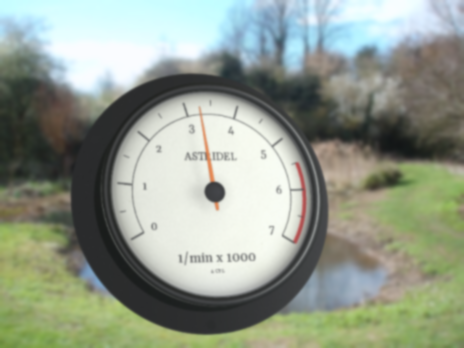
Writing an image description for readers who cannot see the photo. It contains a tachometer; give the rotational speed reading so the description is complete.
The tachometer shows 3250 rpm
